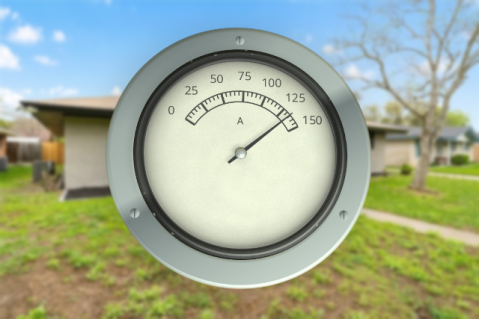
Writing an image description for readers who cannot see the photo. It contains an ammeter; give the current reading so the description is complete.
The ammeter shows 135 A
